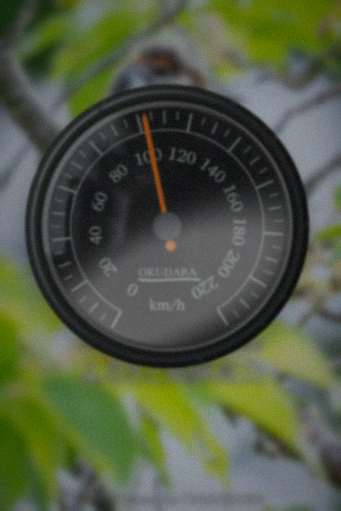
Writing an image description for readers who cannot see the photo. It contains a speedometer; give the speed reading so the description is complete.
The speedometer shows 102.5 km/h
